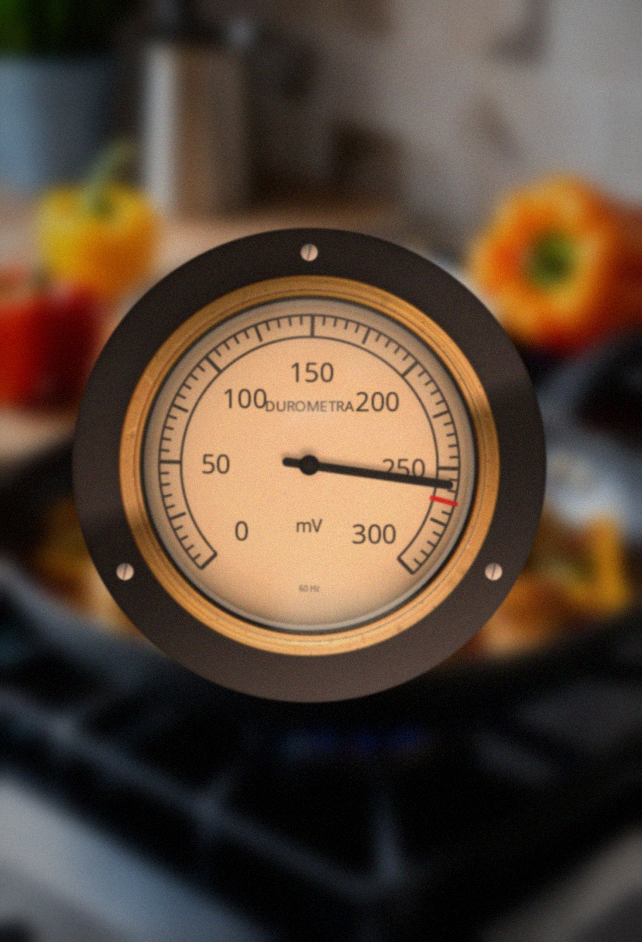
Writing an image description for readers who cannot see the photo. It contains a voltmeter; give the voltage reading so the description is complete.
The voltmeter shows 257.5 mV
